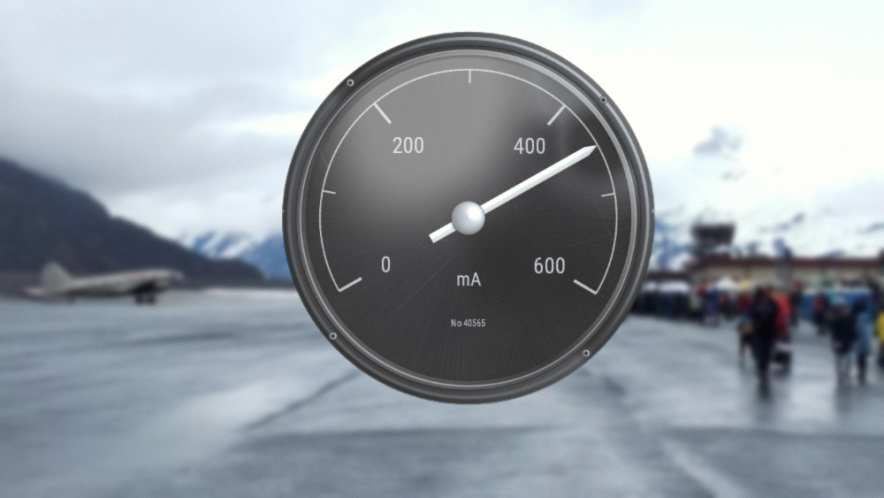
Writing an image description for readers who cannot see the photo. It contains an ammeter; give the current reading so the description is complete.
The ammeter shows 450 mA
